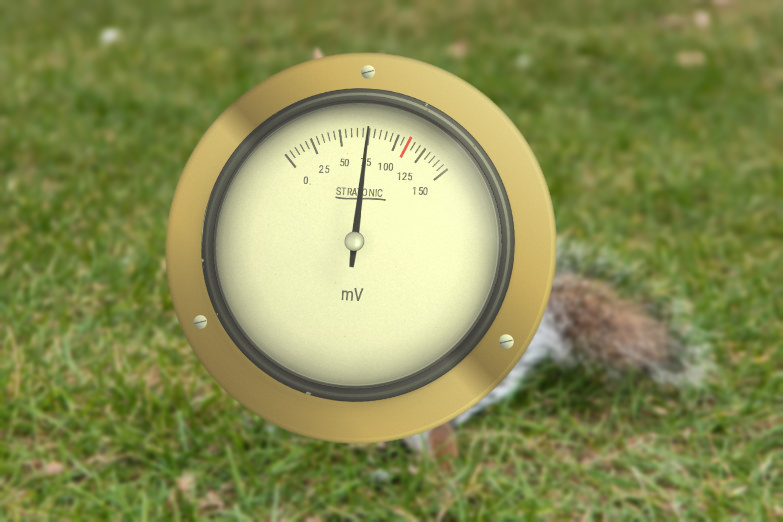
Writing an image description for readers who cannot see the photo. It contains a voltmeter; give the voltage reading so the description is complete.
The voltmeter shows 75 mV
